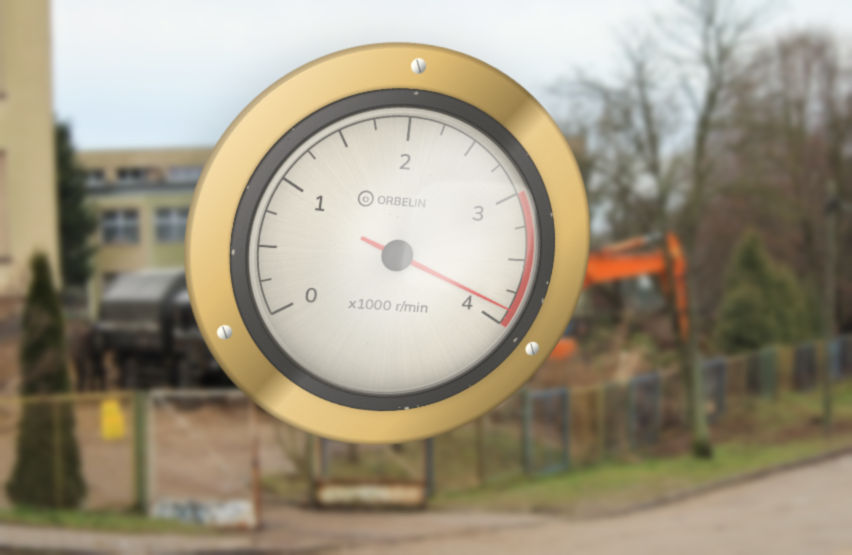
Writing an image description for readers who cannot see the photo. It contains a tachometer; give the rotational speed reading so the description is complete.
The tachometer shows 3875 rpm
